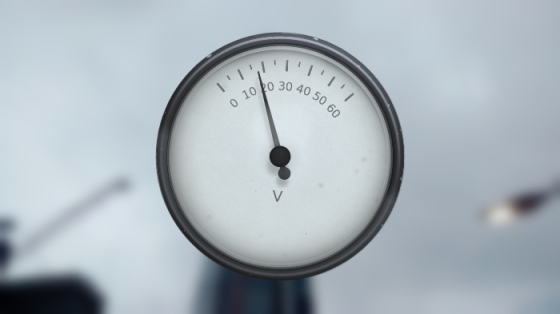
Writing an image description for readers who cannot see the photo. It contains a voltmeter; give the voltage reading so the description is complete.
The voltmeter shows 17.5 V
